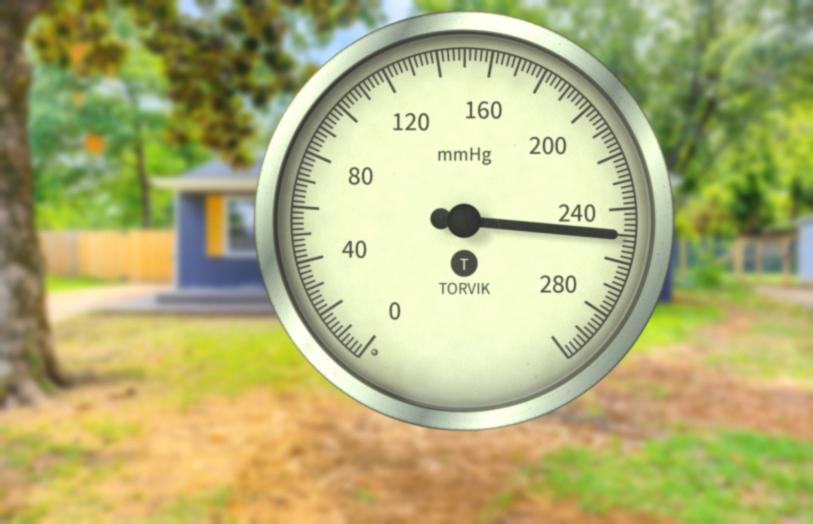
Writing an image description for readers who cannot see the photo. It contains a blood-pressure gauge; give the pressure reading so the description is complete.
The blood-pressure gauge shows 250 mmHg
